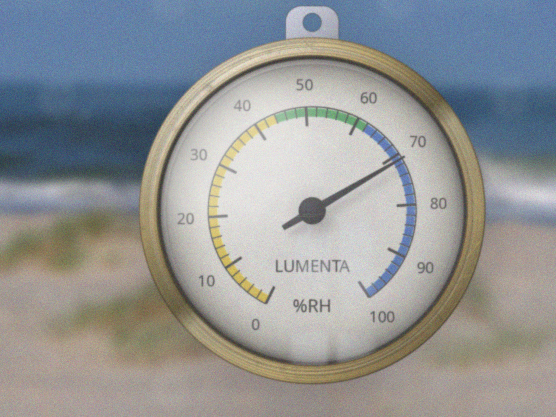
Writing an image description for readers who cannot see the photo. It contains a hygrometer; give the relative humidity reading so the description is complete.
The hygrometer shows 71 %
